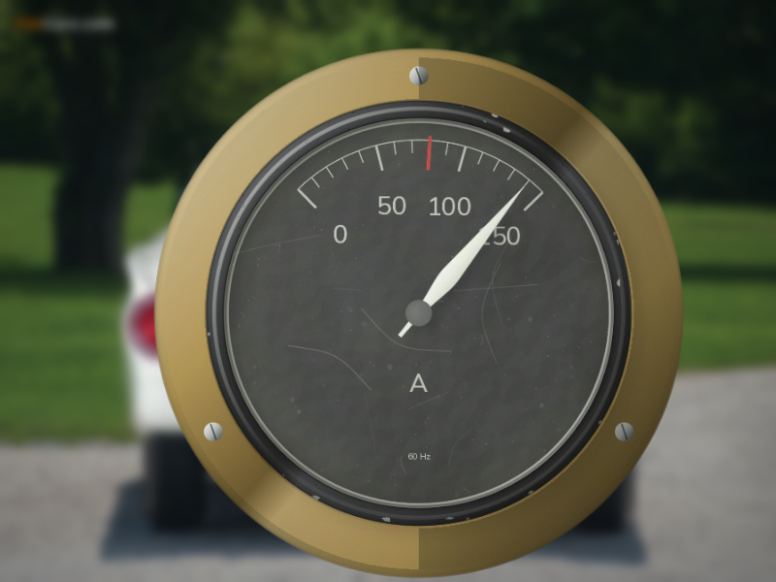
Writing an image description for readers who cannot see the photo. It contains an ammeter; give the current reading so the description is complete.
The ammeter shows 140 A
